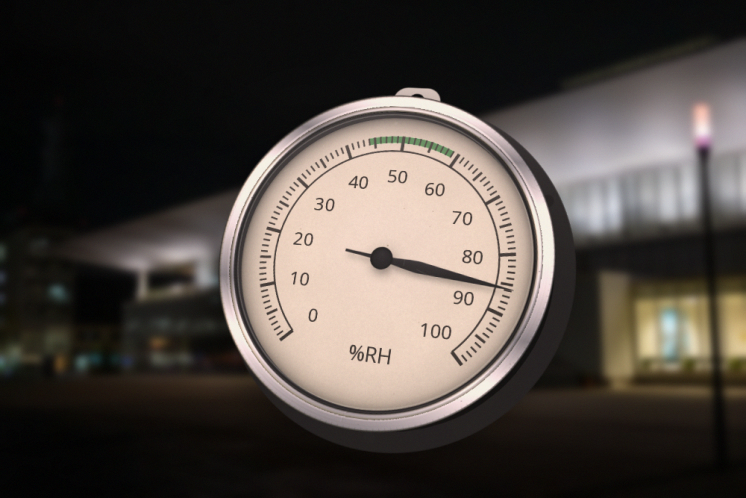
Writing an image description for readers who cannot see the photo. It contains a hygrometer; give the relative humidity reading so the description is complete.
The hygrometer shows 86 %
